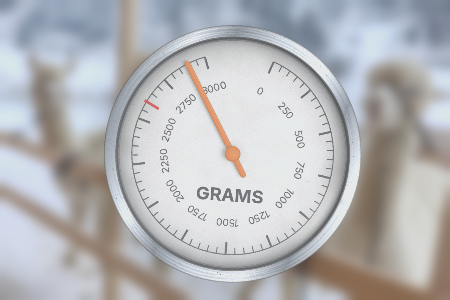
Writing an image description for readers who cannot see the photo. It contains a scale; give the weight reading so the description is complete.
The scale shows 2900 g
